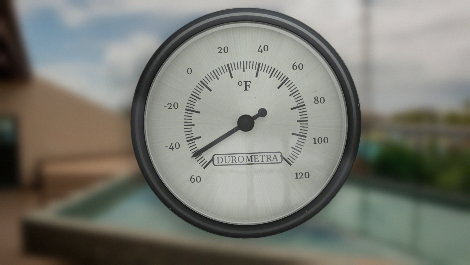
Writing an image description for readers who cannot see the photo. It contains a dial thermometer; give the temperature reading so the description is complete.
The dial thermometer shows -50 °F
